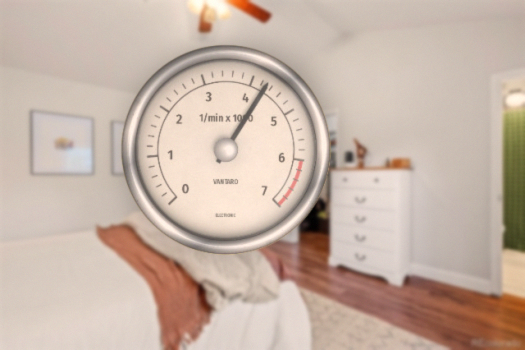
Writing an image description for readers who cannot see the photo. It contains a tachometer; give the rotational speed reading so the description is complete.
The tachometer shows 4300 rpm
